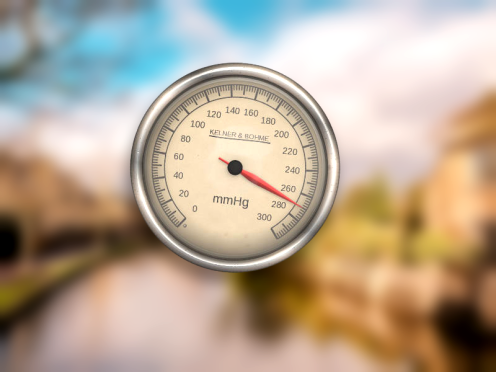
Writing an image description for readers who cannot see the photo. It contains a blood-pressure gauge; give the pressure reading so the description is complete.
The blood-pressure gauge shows 270 mmHg
